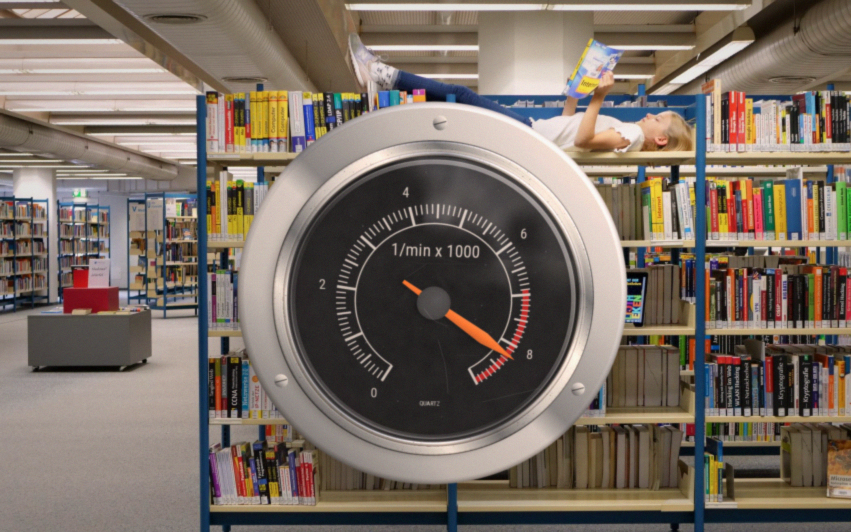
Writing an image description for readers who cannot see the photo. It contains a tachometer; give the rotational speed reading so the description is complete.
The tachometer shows 8200 rpm
